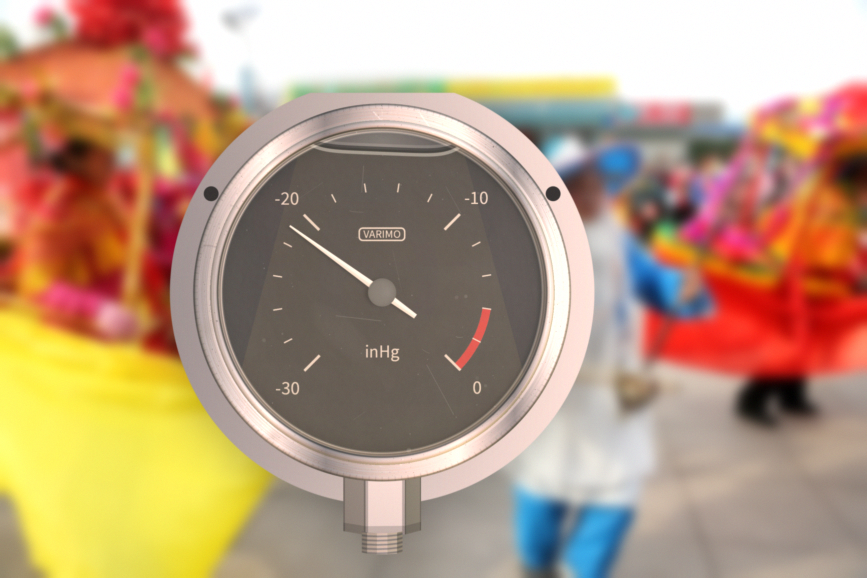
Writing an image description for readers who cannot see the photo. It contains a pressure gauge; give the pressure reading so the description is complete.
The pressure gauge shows -21 inHg
